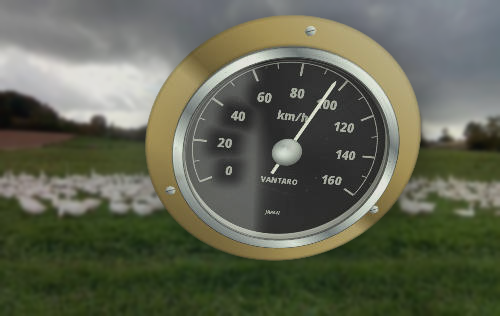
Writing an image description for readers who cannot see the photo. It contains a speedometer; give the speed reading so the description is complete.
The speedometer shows 95 km/h
